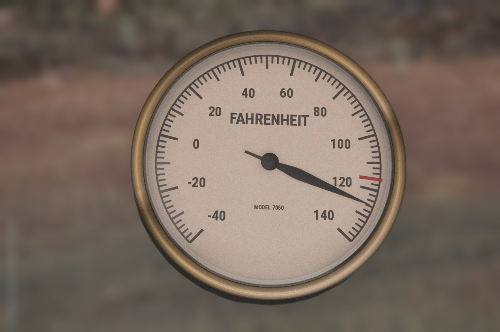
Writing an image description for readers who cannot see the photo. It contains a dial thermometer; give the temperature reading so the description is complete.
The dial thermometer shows 126 °F
